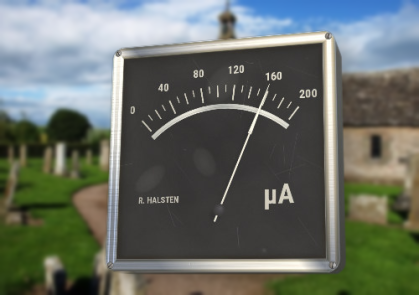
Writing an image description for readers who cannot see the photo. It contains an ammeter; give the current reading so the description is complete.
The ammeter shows 160 µA
